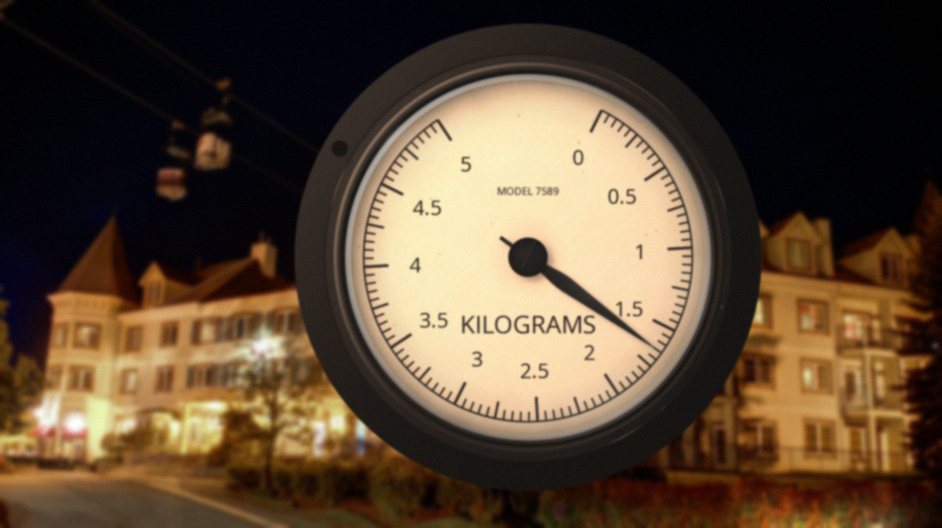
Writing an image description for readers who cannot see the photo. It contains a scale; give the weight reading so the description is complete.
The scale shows 1.65 kg
